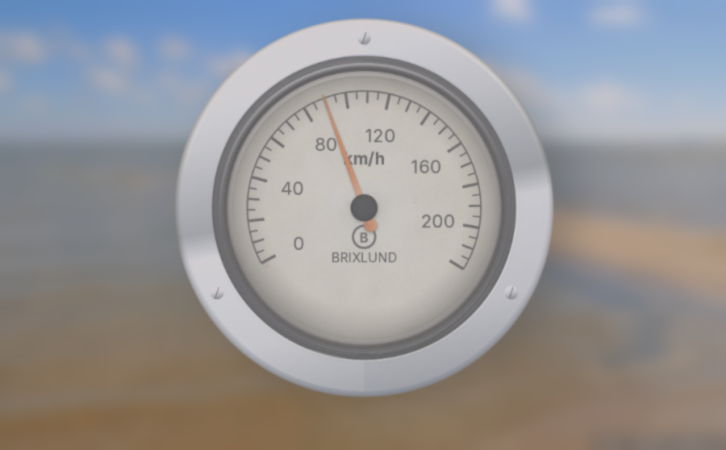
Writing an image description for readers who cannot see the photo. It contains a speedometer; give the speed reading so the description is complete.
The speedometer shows 90 km/h
